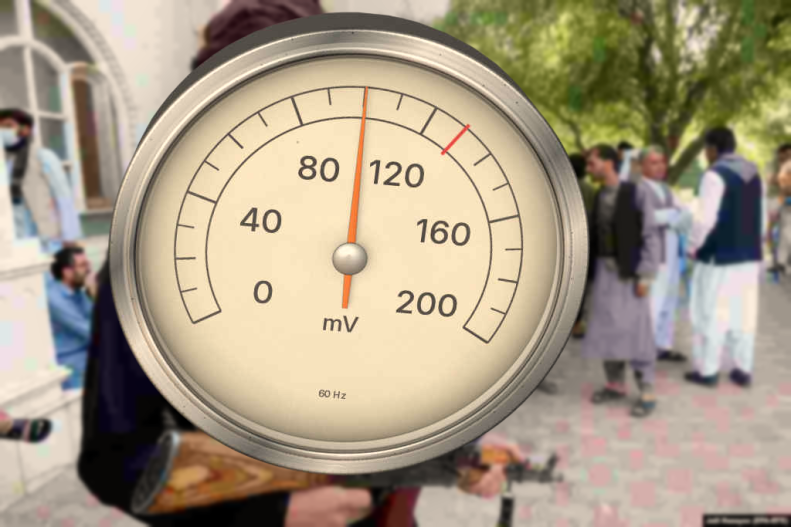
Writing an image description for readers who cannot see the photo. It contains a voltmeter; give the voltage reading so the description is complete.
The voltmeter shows 100 mV
